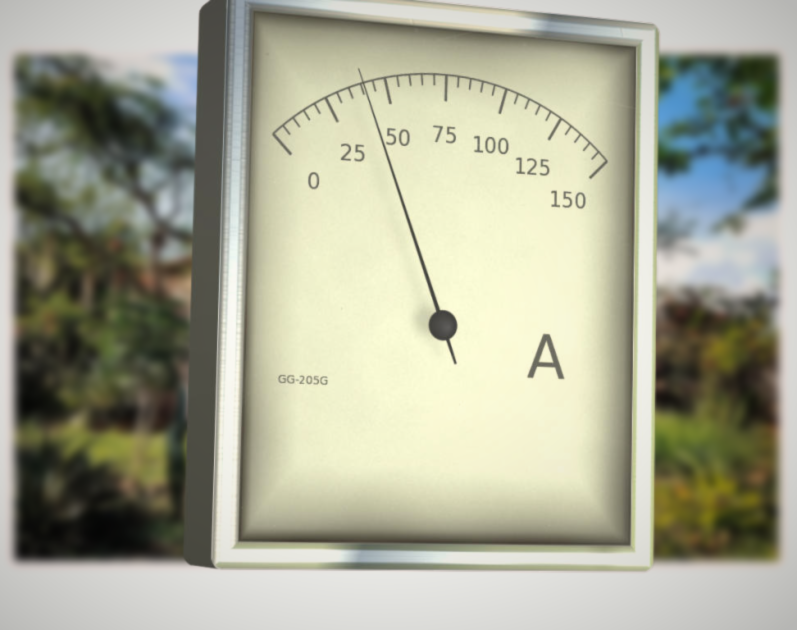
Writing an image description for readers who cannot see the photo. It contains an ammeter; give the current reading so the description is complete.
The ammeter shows 40 A
